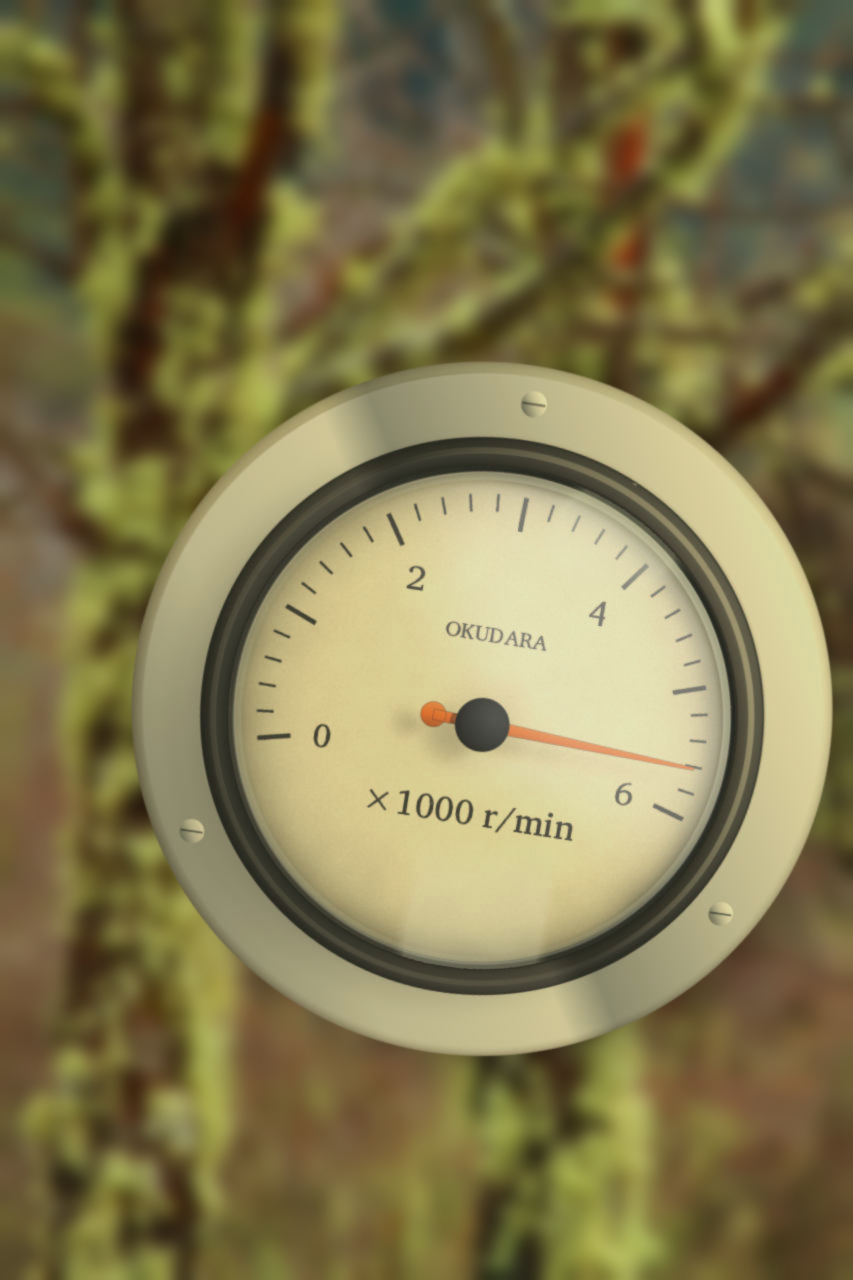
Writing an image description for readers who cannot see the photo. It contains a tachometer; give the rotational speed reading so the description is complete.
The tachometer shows 5600 rpm
